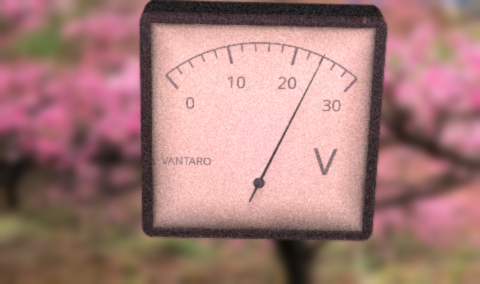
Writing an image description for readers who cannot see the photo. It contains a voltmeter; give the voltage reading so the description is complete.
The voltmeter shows 24 V
